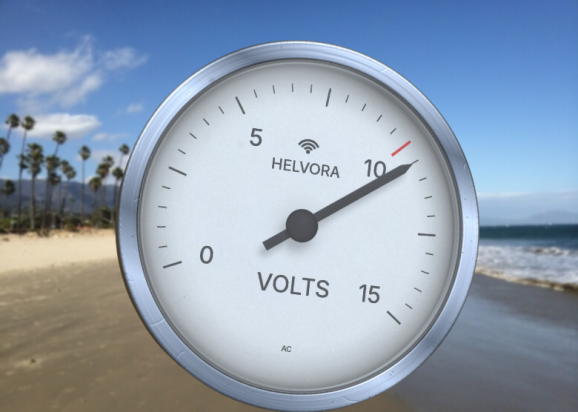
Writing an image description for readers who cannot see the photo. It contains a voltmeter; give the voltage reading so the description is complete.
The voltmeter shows 10.5 V
